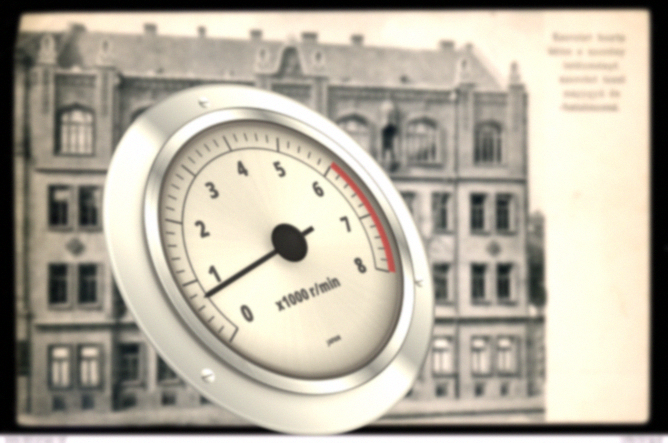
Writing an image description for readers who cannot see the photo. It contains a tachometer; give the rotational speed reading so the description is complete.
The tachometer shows 700 rpm
